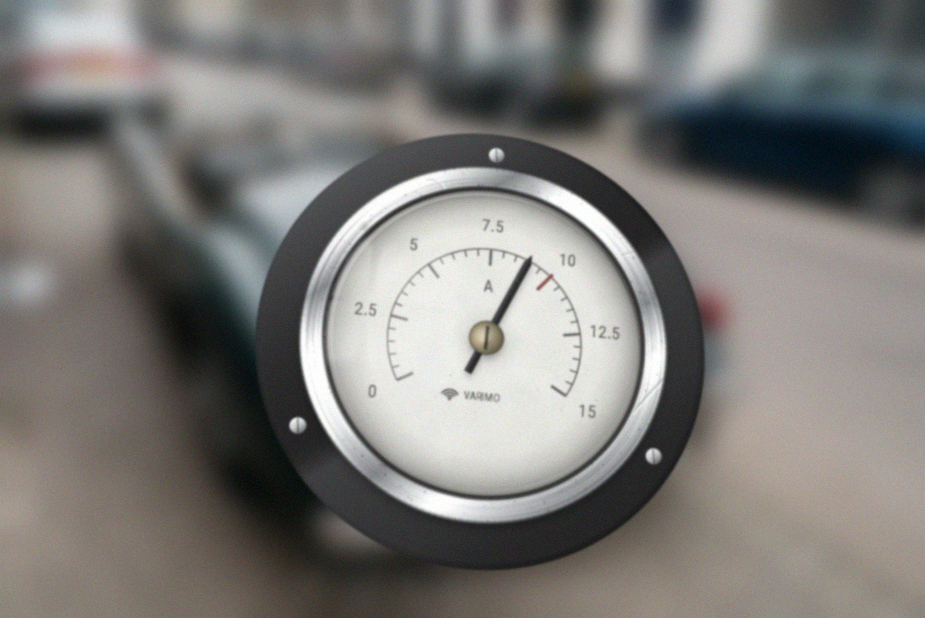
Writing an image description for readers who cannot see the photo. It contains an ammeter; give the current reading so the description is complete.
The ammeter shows 9 A
